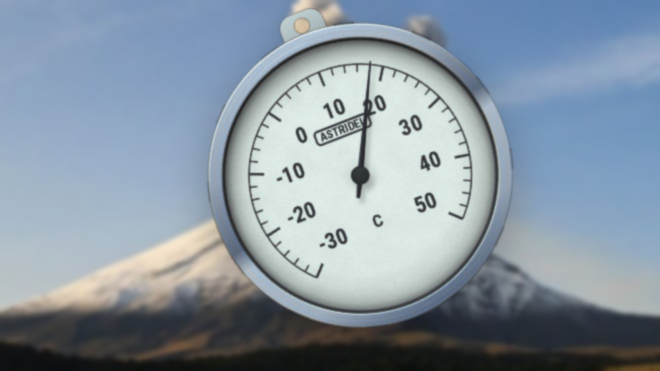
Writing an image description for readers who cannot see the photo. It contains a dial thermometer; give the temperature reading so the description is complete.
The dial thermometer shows 18 °C
